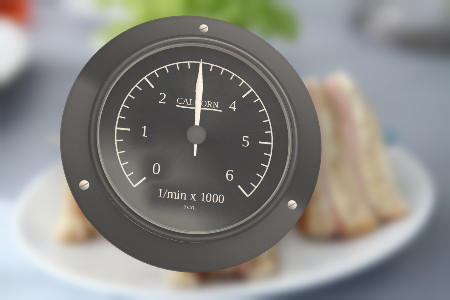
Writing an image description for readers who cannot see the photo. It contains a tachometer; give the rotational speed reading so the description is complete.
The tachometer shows 3000 rpm
